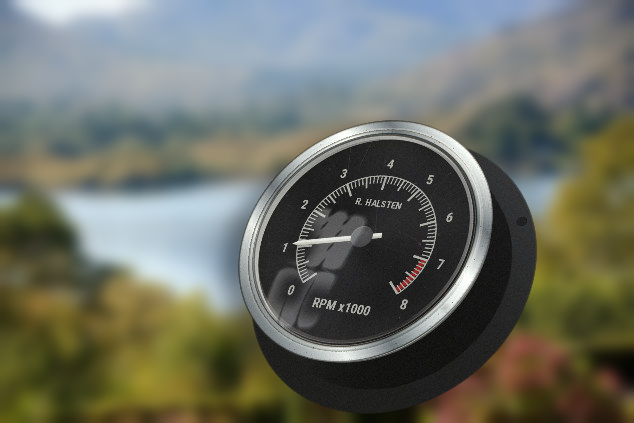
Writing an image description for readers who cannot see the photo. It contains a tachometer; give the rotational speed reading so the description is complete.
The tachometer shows 1000 rpm
